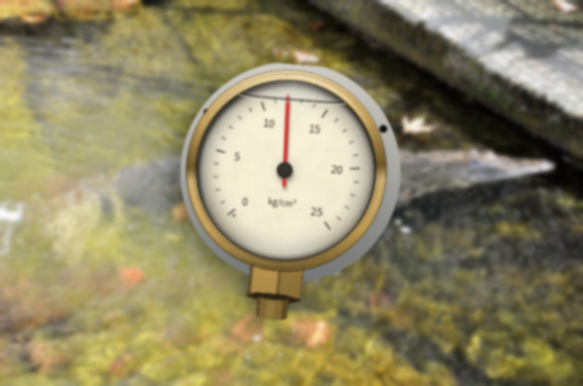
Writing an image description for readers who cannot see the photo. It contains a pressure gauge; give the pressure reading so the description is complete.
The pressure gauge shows 12 kg/cm²
